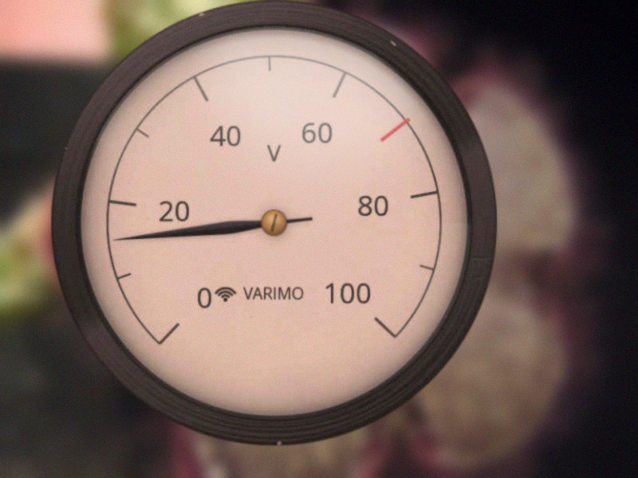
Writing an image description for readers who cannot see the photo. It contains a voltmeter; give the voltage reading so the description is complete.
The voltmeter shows 15 V
